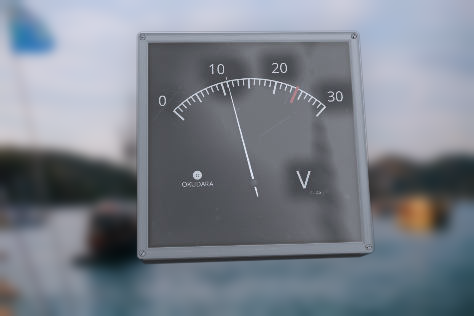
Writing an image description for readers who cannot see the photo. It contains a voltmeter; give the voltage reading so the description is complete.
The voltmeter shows 11 V
